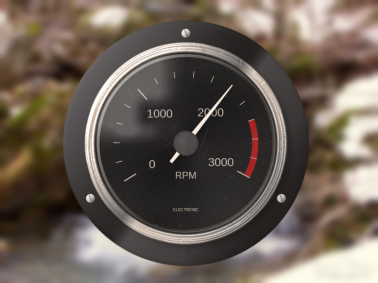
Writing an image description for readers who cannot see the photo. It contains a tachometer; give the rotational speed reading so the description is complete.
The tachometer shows 2000 rpm
